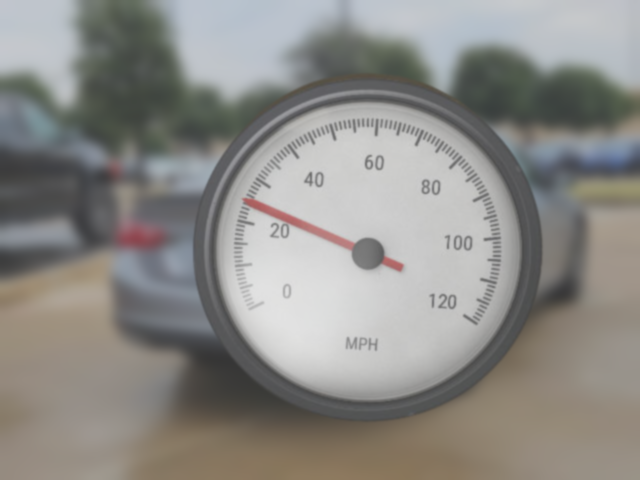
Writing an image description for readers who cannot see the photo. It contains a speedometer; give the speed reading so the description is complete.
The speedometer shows 25 mph
